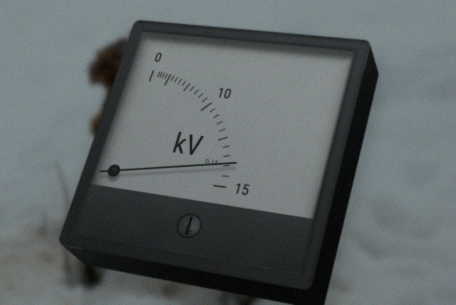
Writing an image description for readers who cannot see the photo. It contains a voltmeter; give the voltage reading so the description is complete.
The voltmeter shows 14 kV
